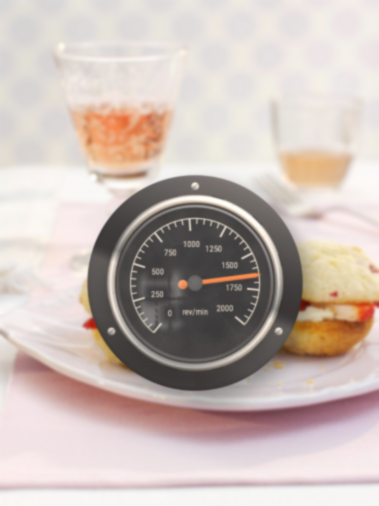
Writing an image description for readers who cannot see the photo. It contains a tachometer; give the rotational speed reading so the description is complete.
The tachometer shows 1650 rpm
